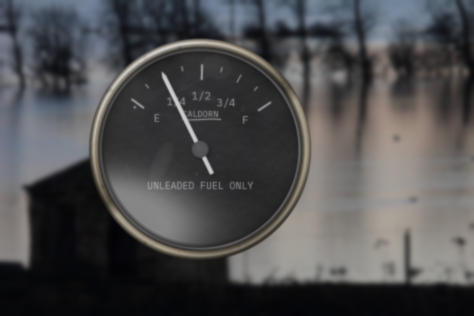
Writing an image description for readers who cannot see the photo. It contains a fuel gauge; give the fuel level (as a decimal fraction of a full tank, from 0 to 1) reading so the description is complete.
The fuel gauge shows 0.25
